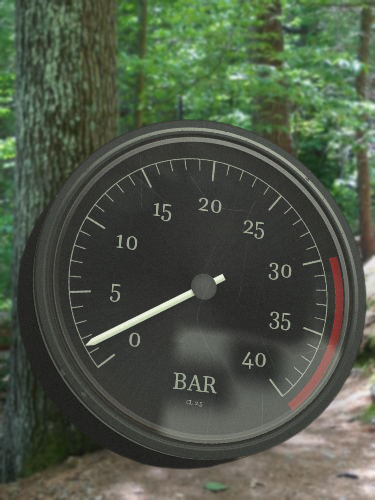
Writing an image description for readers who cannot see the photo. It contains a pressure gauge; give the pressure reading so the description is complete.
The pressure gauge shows 1.5 bar
